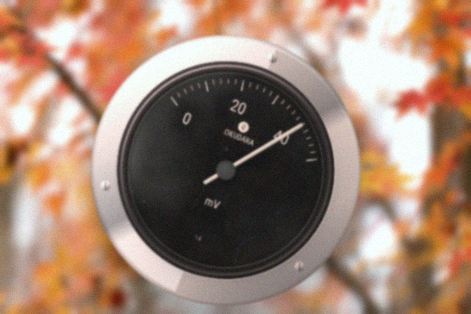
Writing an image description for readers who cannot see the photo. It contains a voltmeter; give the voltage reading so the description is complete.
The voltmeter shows 40 mV
